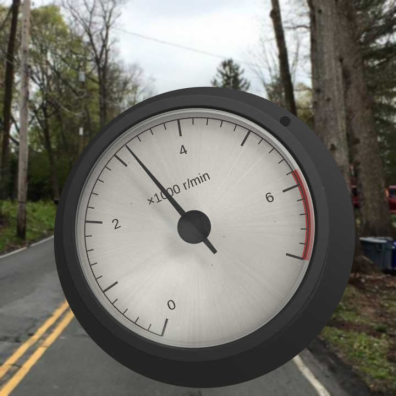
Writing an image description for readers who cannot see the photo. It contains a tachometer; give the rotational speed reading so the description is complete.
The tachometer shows 3200 rpm
